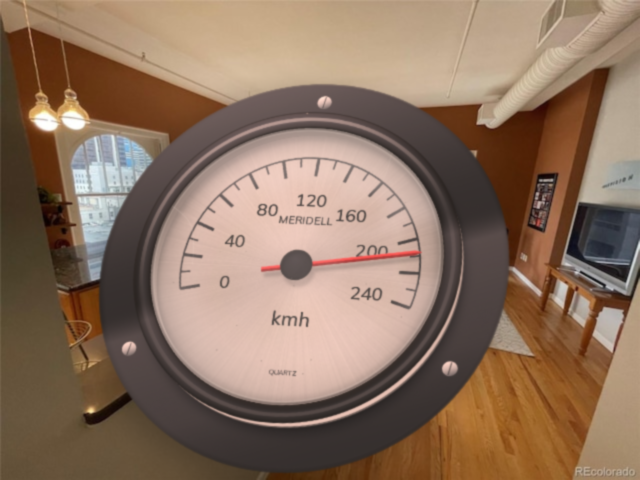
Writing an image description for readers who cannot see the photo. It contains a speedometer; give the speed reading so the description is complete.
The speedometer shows 210 km/h
